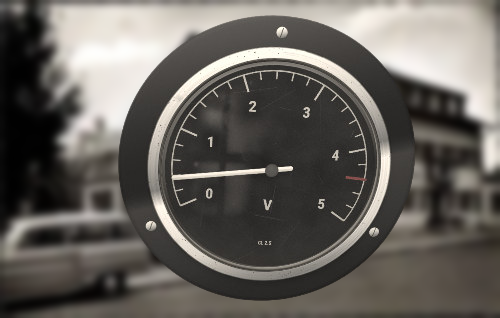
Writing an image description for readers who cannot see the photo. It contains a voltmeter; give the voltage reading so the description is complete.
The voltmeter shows 0.4 V
